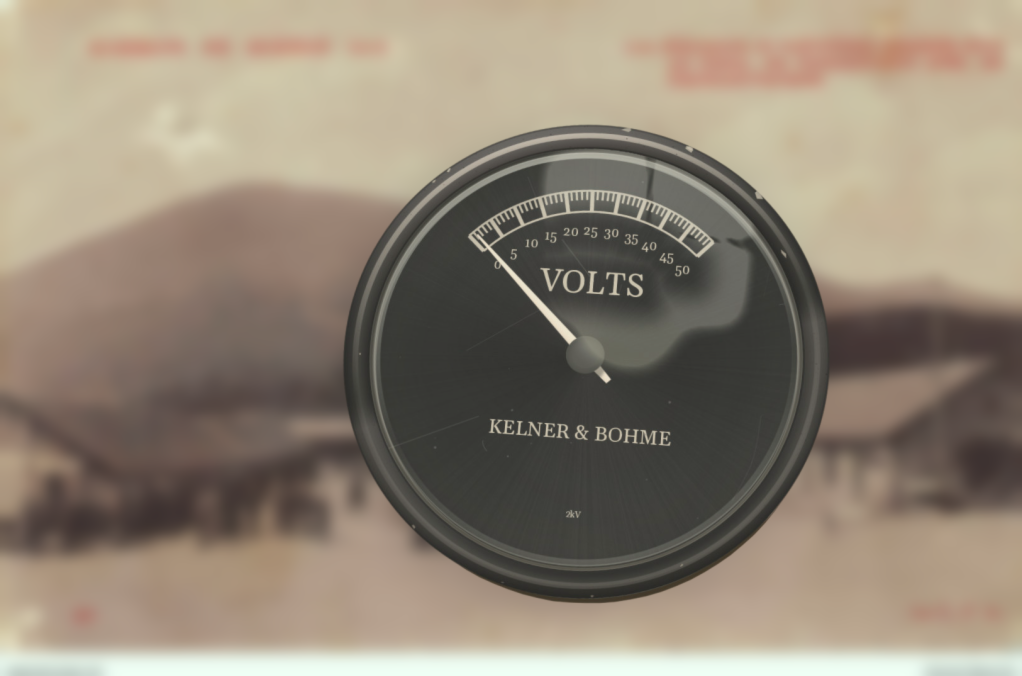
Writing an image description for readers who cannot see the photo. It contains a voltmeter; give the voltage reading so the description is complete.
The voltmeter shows 1 V
